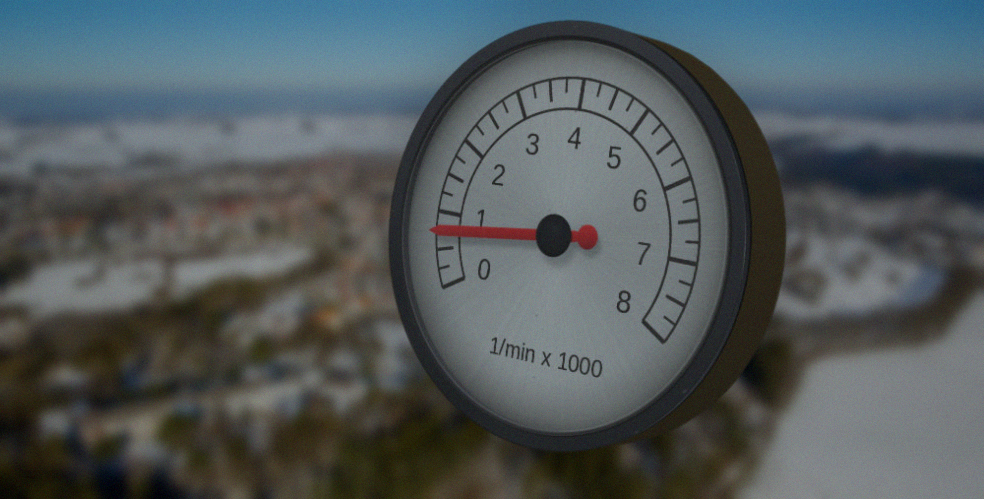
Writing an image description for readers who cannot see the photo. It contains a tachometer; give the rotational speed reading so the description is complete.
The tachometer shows 750 rpm
